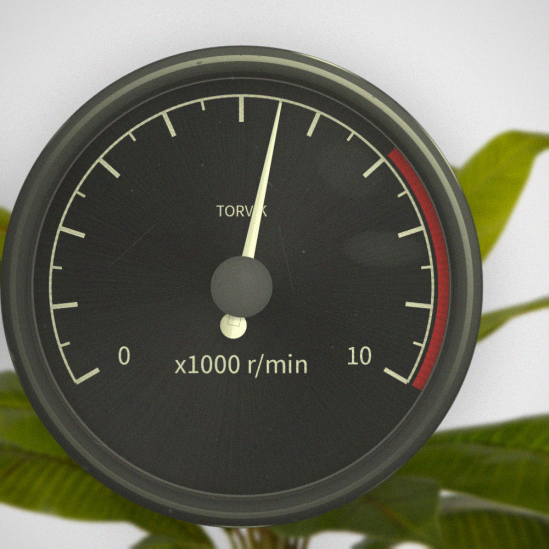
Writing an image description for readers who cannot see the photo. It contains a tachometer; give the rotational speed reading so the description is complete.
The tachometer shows 5500 rpm
